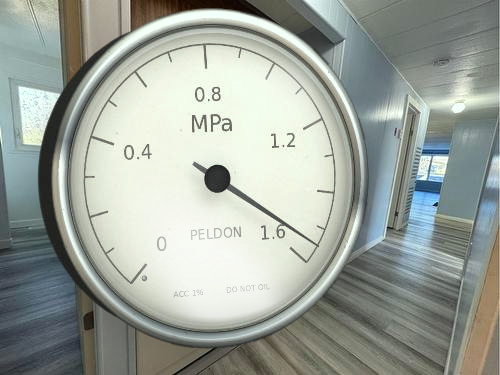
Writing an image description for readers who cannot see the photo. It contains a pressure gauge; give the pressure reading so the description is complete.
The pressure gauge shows 1.55 MPa
